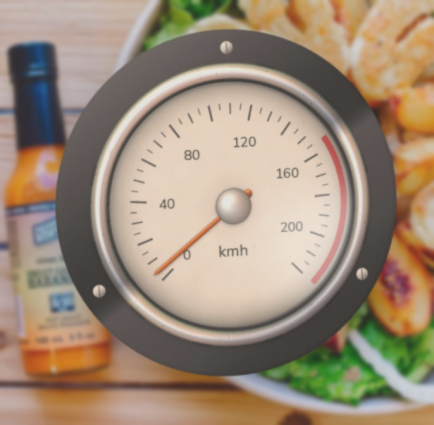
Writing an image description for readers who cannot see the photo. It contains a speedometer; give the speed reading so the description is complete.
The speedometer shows 5 km/h
